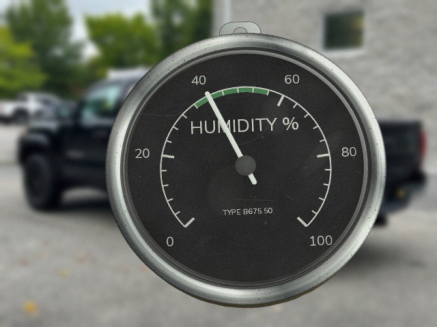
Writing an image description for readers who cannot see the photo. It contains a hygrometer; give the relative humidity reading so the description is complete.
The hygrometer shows 40 %
